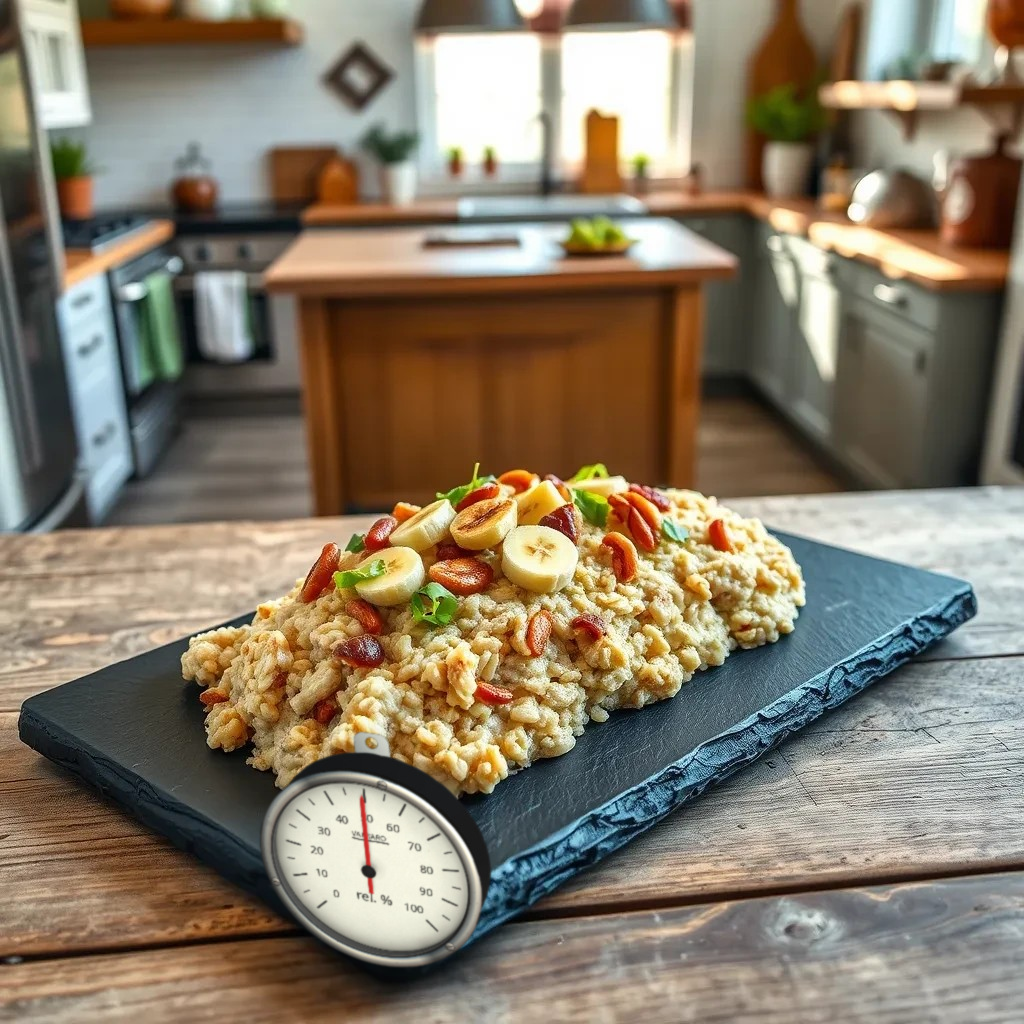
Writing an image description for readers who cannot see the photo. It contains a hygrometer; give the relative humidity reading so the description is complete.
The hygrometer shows 50 %
